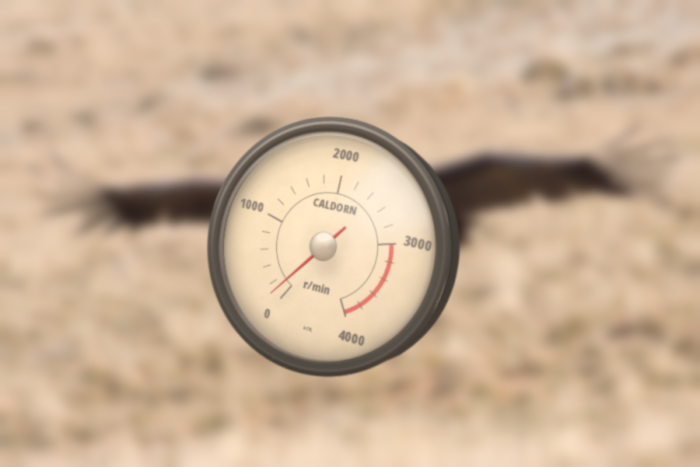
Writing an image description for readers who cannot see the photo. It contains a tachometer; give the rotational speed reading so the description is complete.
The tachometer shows 100 rpm
